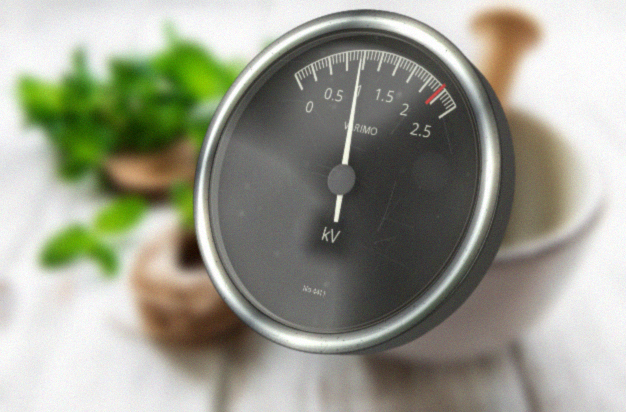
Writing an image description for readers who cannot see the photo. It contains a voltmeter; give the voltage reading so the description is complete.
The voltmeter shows 1 kV
